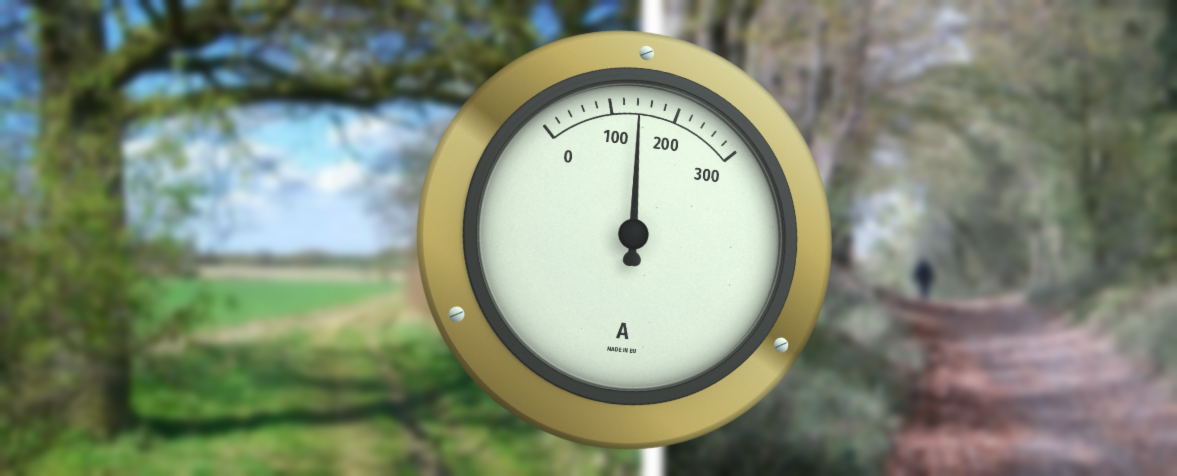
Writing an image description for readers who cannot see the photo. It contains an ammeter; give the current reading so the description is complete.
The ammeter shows 140 A
